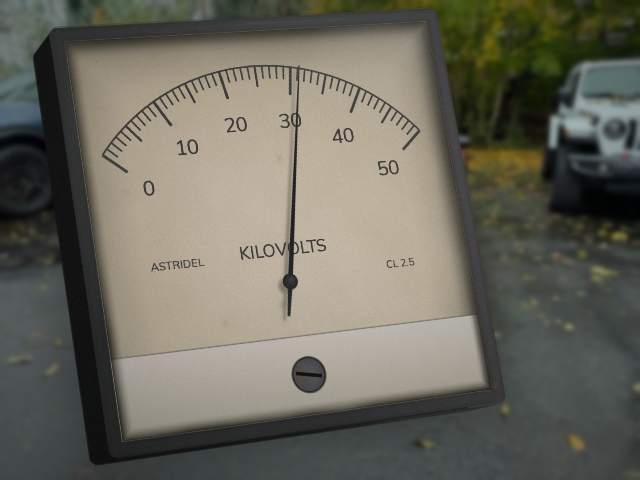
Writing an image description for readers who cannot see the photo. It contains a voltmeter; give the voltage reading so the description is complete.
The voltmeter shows 31 kV
